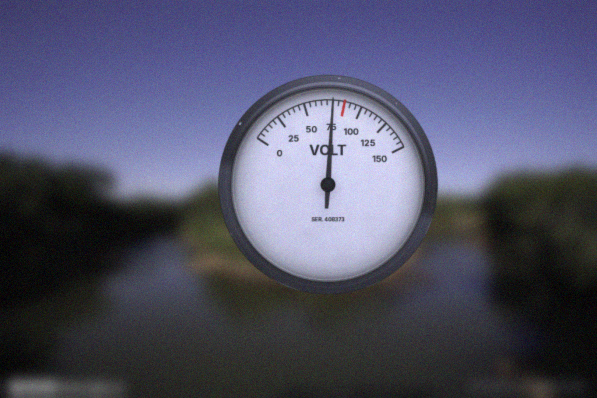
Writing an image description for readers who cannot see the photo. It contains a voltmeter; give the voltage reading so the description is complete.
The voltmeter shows 75 V
